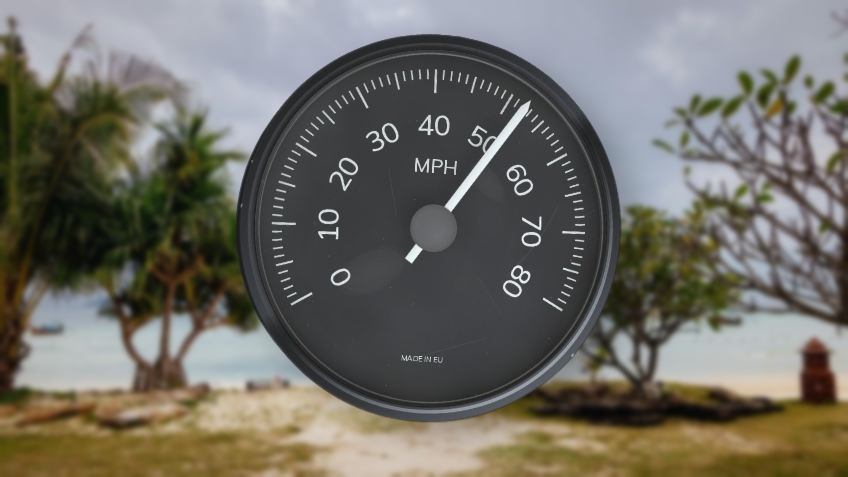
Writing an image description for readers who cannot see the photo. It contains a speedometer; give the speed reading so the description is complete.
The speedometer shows 52 mph
